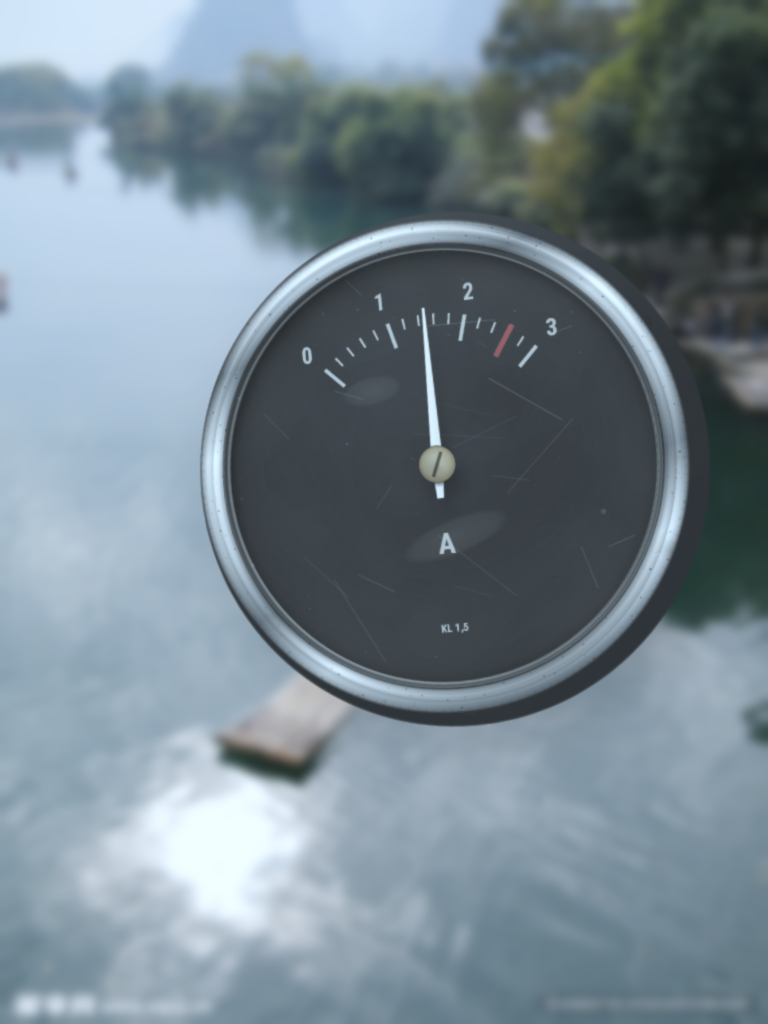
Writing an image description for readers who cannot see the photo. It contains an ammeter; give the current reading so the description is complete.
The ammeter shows 1.5 A
